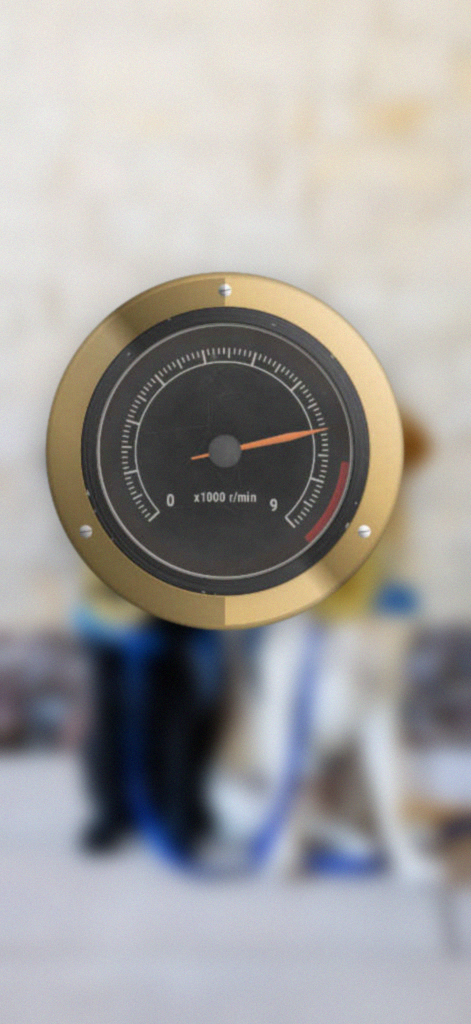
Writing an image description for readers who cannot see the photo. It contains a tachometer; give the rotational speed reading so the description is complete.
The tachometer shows 7000 rpm
